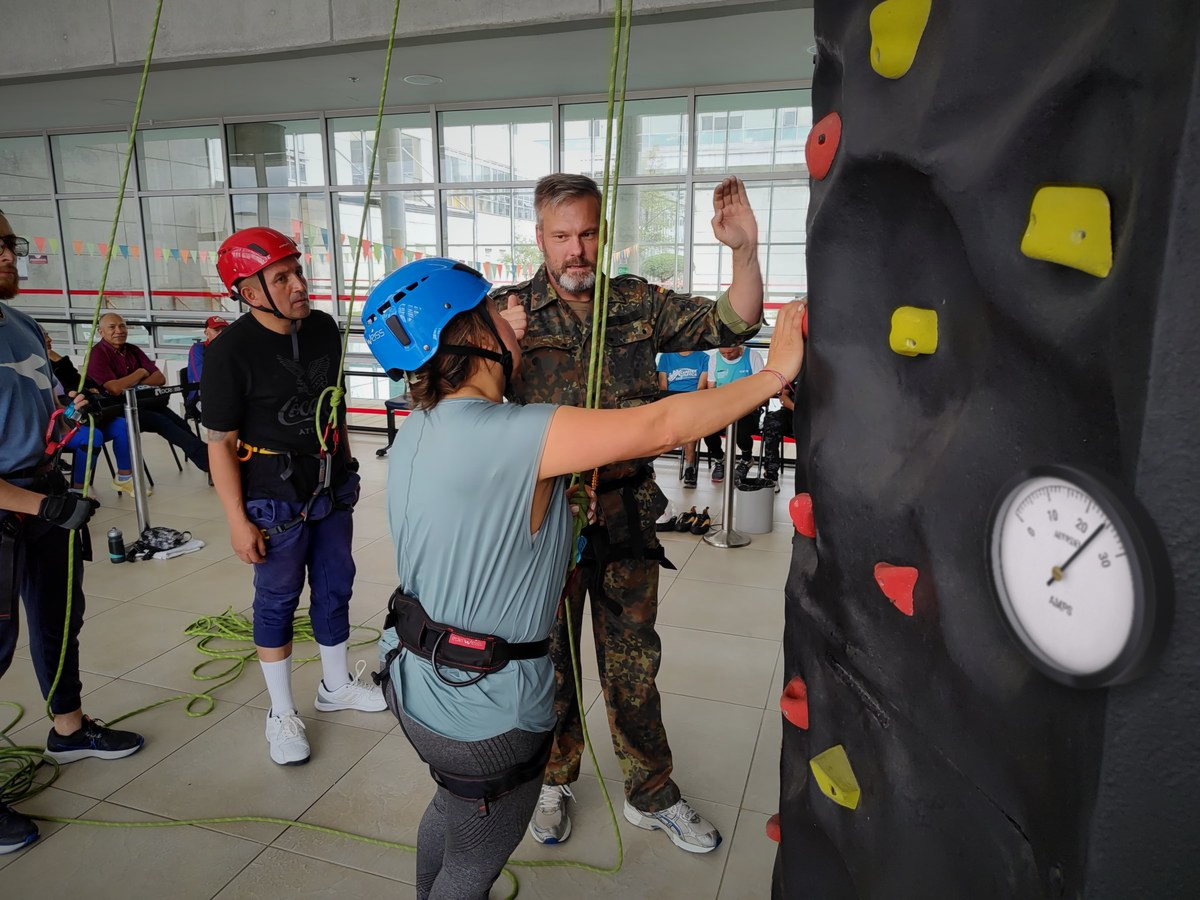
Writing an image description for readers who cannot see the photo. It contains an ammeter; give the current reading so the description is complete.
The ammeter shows 25 A
